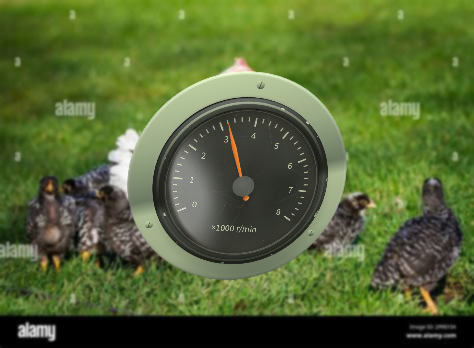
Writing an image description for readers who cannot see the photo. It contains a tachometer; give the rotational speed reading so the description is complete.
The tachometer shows 3200 rpm
